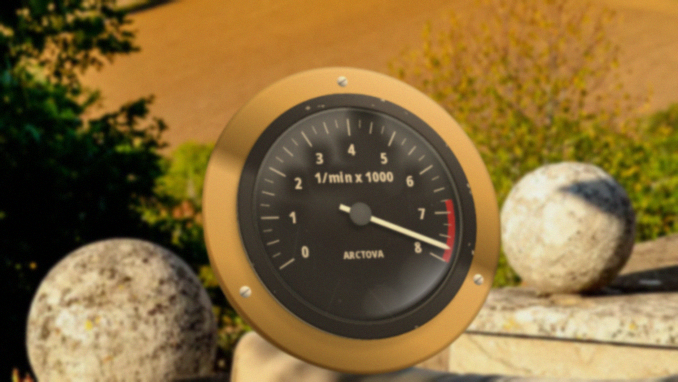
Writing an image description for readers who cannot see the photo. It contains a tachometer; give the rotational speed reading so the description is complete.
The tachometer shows 7750 rpm
